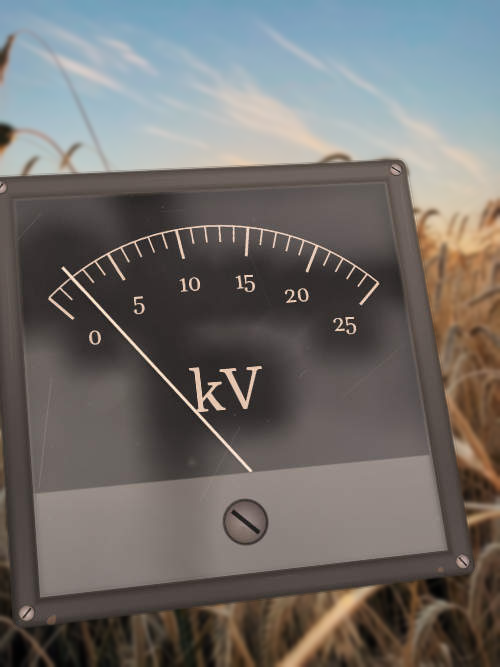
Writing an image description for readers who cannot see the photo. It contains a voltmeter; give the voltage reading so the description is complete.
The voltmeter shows 2 kV
